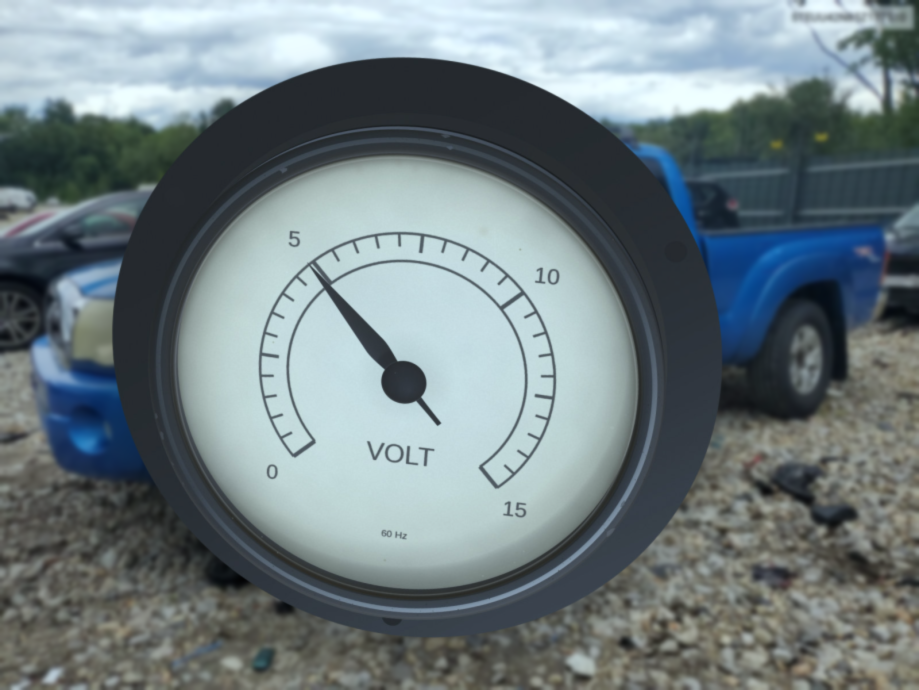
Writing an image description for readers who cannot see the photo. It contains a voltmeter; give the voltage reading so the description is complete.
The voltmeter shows 5 V
